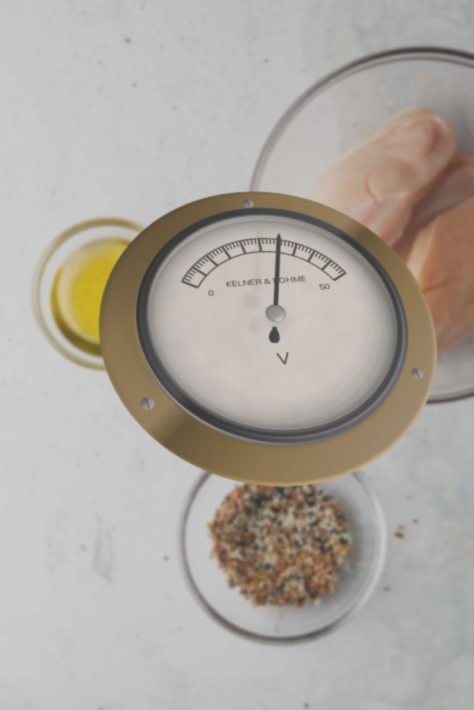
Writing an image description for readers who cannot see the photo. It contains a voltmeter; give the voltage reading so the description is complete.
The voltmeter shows 30 V
